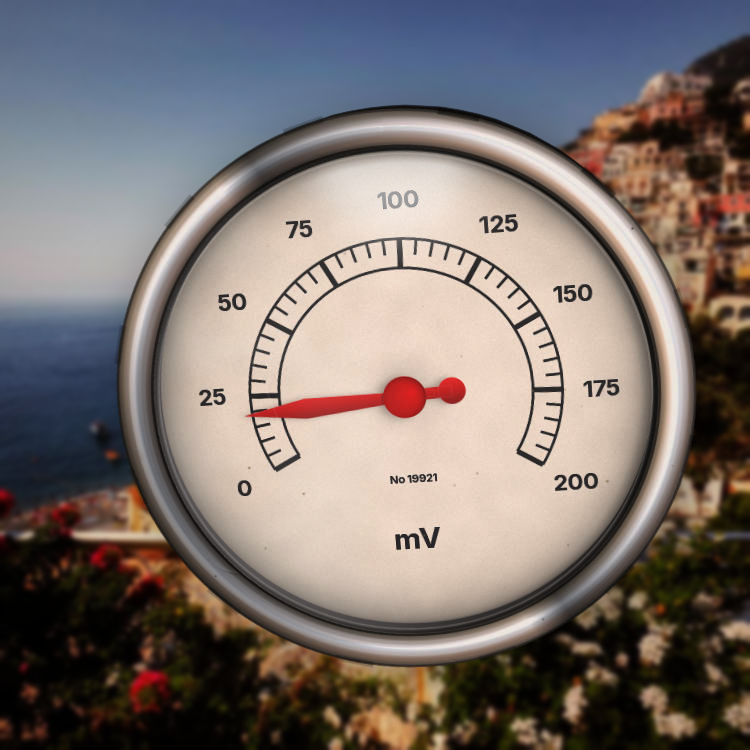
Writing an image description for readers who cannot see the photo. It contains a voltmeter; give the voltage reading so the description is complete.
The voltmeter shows 20 mV
